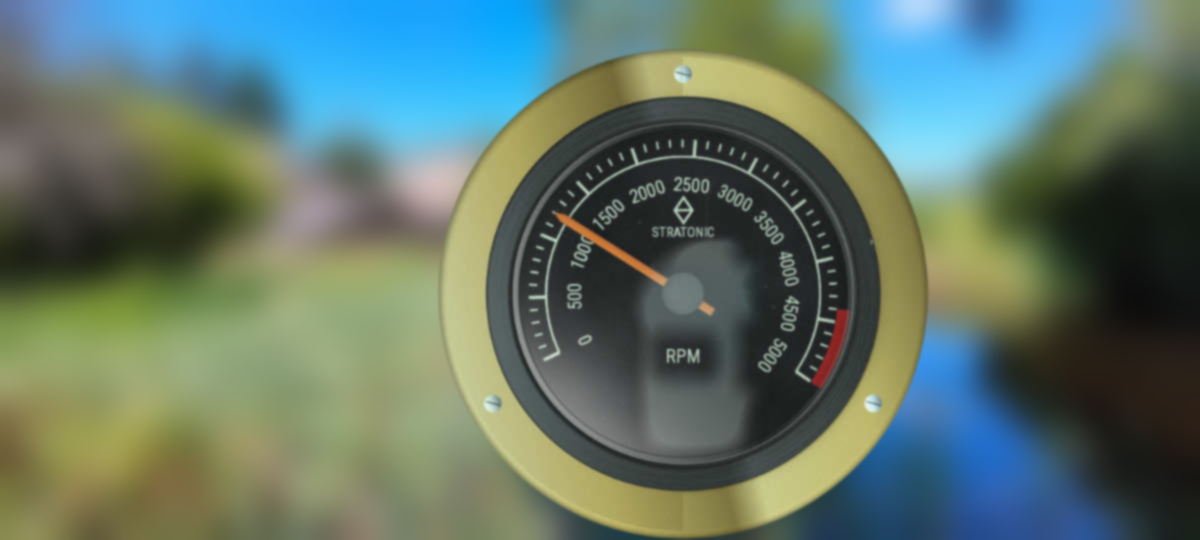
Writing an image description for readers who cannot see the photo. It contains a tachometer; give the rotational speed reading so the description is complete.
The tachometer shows 1200 rpm
